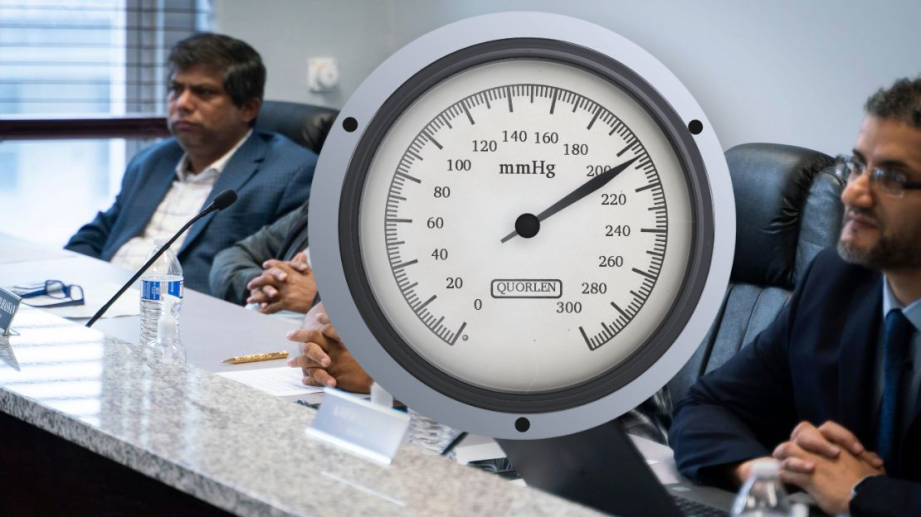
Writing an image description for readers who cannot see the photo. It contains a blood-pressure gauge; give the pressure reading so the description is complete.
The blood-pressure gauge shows 206 mmHg
